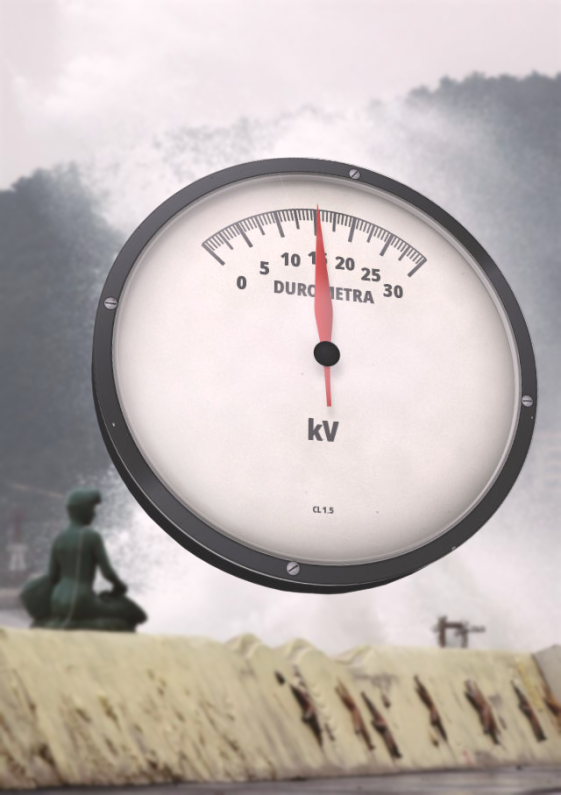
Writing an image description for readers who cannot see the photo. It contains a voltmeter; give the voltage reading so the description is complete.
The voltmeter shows 15 kV
